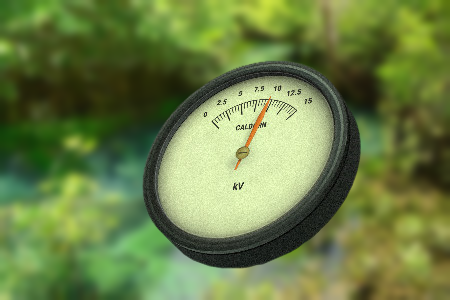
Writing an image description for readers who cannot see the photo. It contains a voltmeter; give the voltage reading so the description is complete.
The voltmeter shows 10 kV
